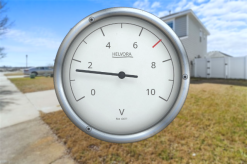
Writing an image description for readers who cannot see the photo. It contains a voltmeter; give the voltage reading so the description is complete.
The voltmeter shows 1.5 V
